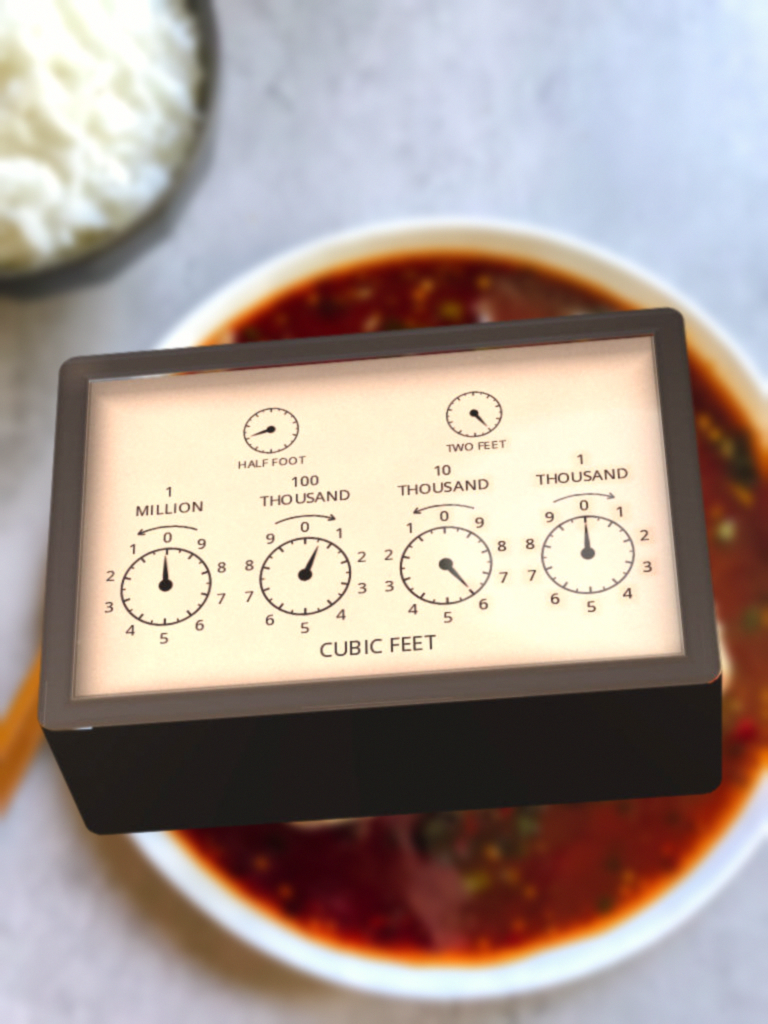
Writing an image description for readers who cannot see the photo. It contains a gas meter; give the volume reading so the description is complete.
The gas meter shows 6000 ft³
